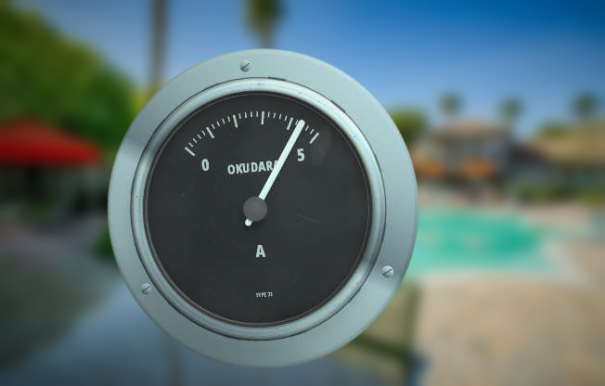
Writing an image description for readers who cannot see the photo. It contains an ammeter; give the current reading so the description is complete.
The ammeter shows 4.4 A
